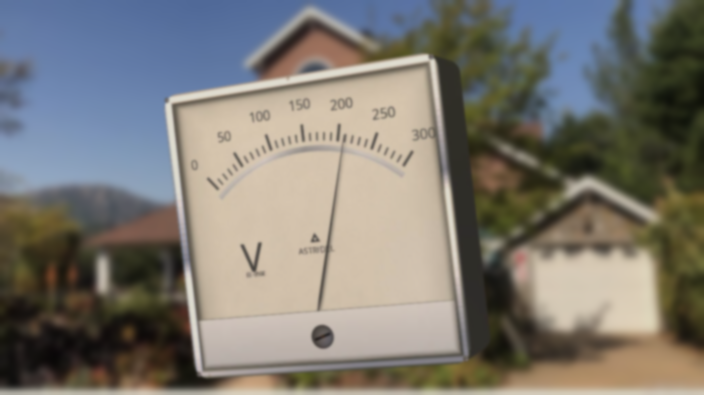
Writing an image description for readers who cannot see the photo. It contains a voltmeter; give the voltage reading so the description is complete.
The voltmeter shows 210 V
